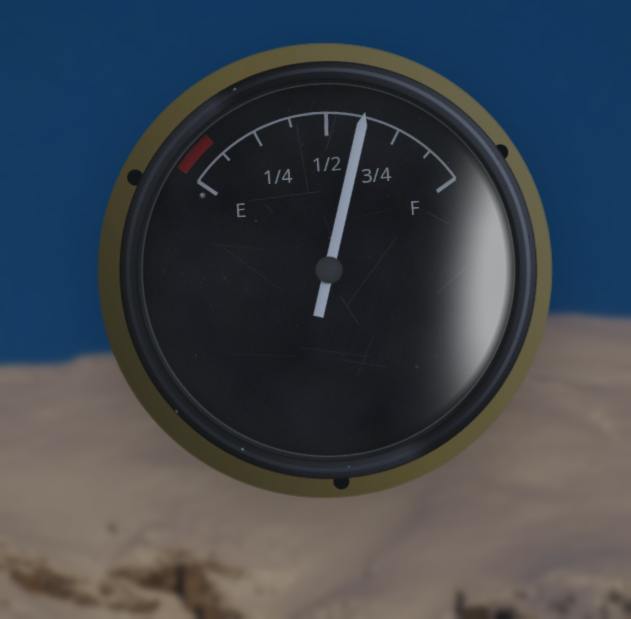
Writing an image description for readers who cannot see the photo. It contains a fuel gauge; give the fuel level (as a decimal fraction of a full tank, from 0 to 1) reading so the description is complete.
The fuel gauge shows 0.625
